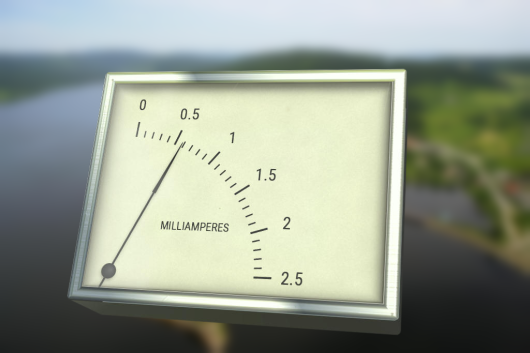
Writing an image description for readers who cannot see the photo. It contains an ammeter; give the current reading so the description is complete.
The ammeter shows 0.6 mA
